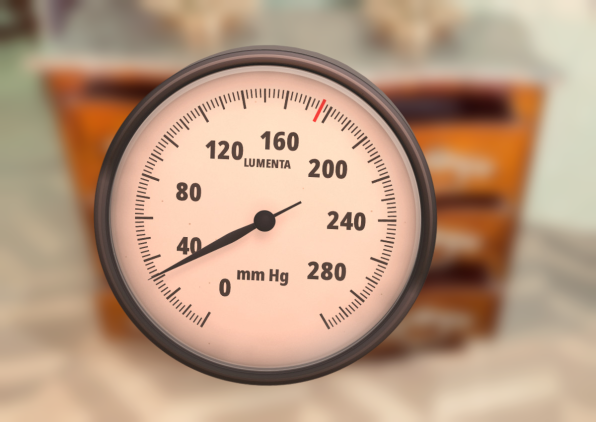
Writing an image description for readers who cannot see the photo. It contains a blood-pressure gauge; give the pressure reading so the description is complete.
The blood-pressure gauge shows 32 mmHg
